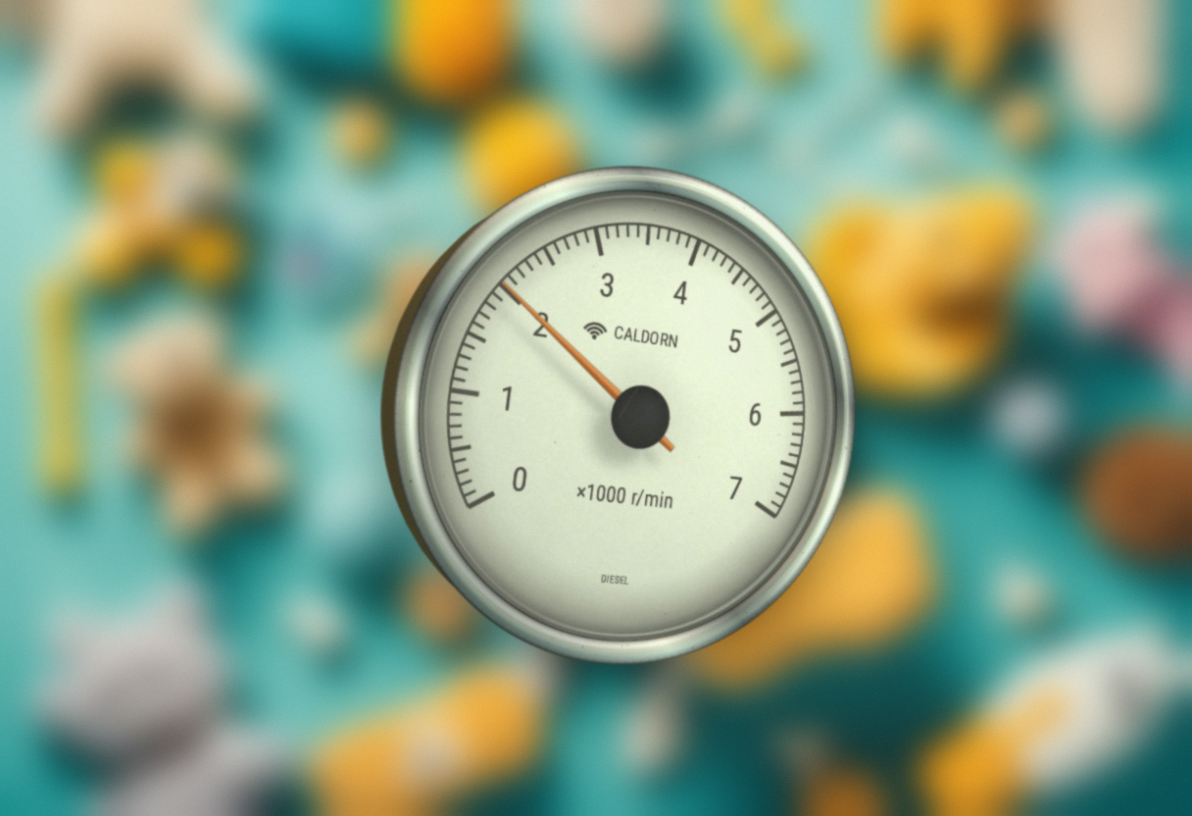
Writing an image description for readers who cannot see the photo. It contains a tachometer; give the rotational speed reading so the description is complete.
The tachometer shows 2000 rpm
